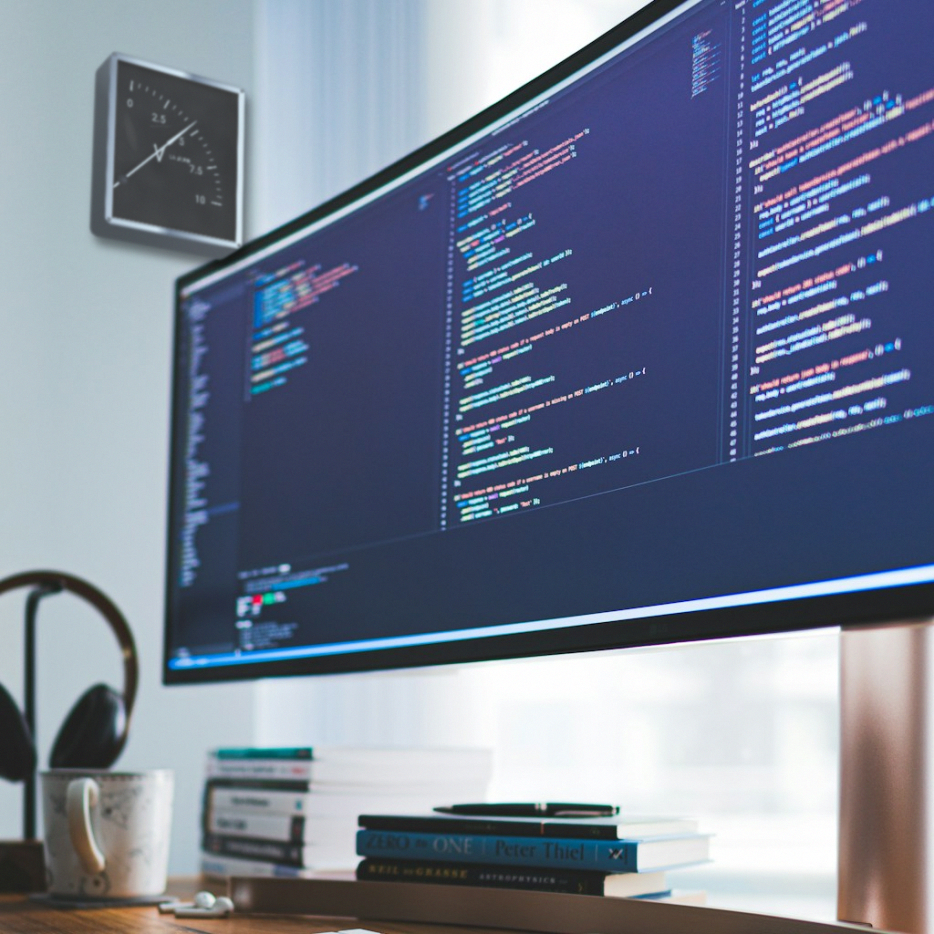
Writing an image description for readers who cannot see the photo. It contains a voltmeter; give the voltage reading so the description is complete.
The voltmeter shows 4.5 V
